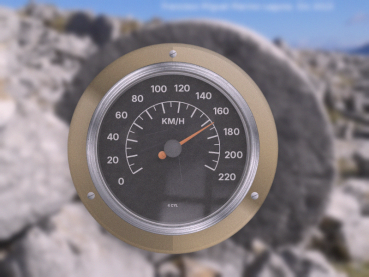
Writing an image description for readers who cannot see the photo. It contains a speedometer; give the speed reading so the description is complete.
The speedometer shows 165 km/h
